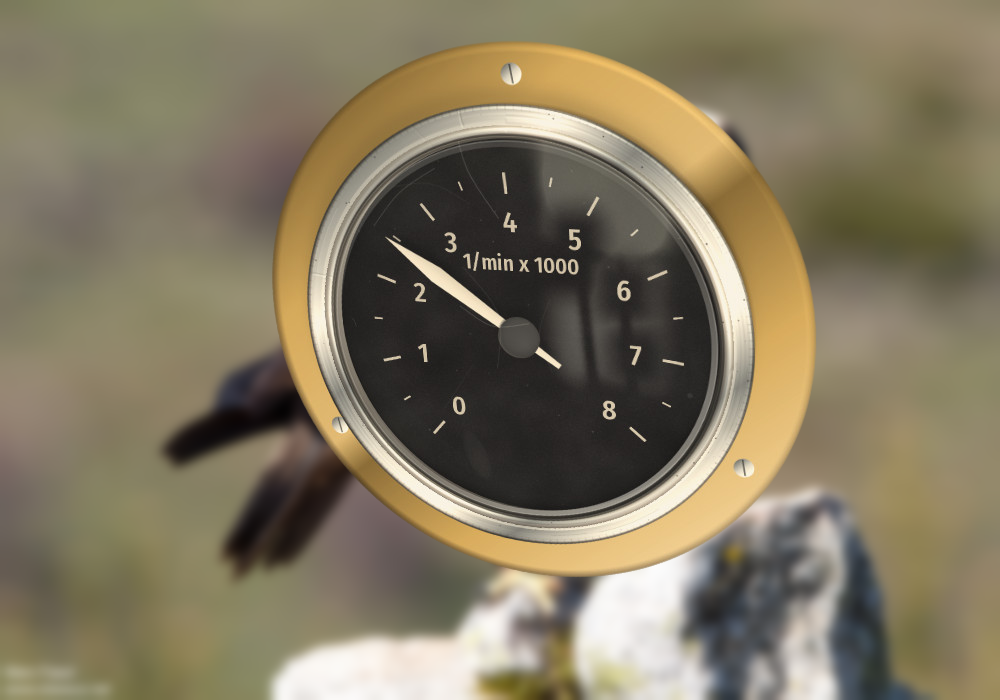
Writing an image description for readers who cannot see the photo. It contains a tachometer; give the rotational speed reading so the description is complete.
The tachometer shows 2500 rpm
